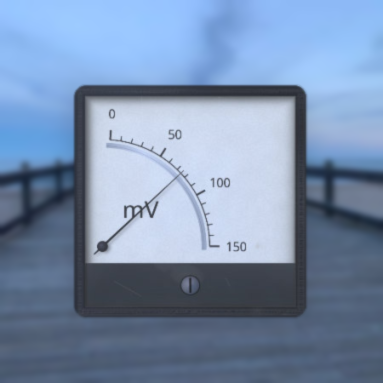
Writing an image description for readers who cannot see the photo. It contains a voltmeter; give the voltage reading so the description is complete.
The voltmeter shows 75 mV
